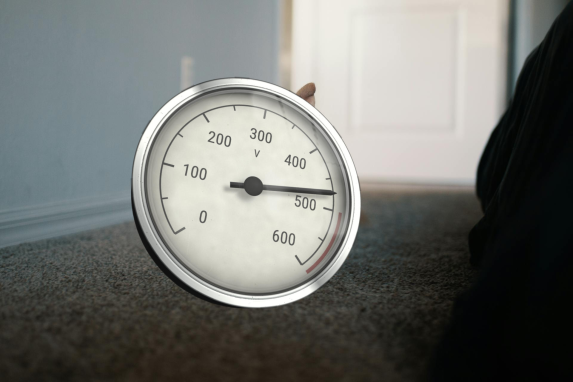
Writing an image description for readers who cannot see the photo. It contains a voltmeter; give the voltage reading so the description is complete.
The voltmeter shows 475 V
